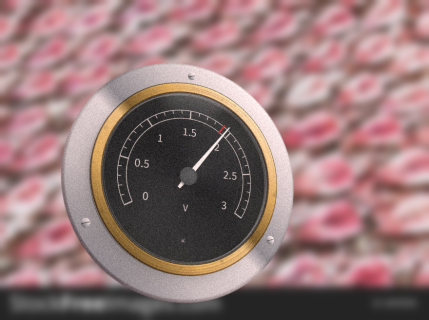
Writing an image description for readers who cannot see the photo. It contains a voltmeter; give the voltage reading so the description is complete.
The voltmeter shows 1.95 V
